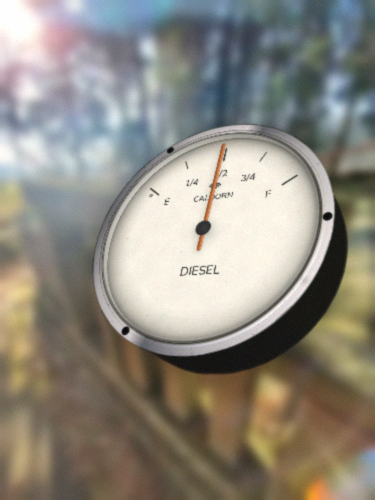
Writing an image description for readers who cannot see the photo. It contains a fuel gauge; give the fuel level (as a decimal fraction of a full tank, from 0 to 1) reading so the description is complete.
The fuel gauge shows 0.5
